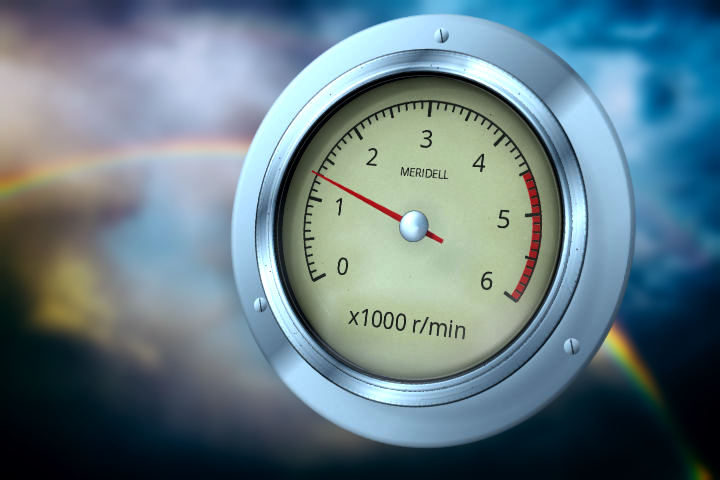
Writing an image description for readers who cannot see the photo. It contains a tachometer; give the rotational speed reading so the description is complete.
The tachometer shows 1300 rpm
